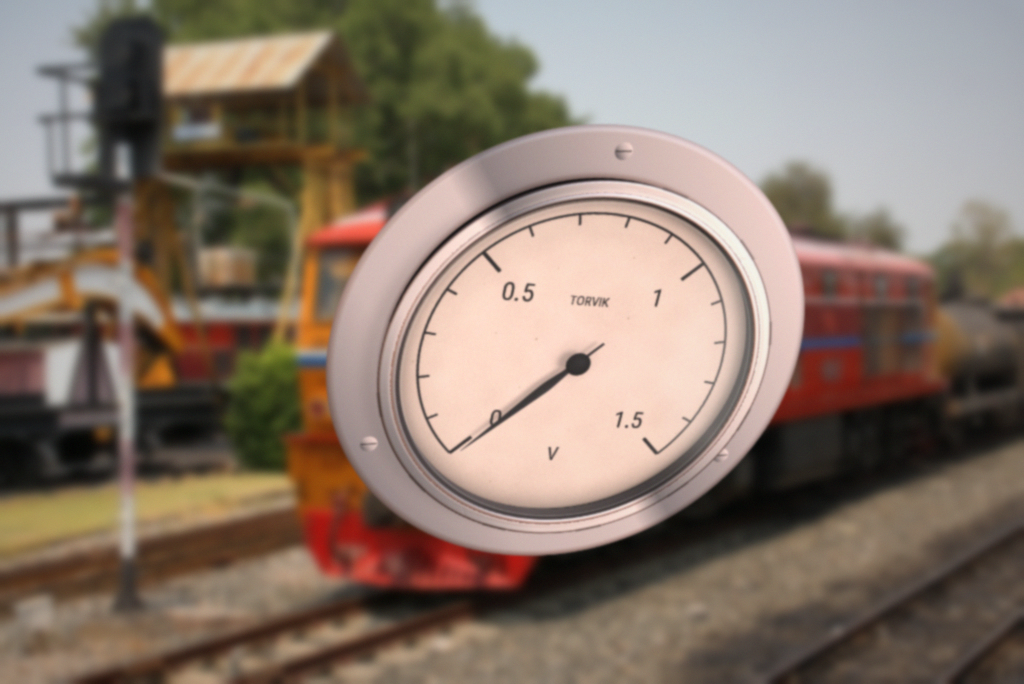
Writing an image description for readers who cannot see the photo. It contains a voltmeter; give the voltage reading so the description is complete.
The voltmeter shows 0 V
